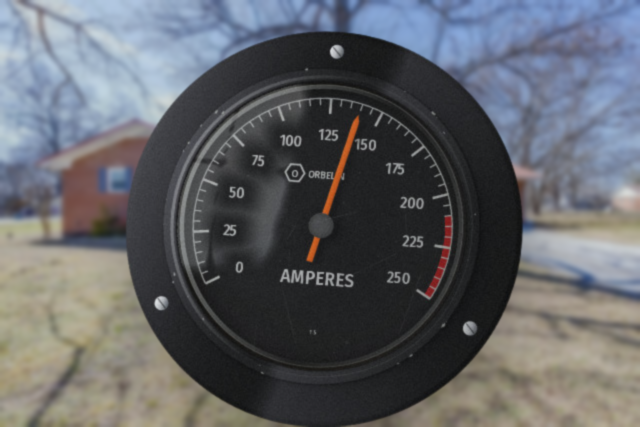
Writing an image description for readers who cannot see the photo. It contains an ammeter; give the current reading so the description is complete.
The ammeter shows 140 A
